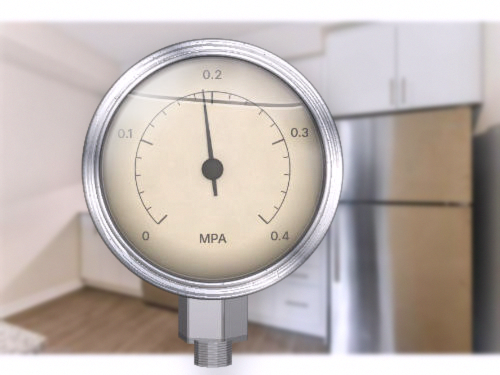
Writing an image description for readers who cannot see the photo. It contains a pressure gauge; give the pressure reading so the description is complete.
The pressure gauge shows 0.19 MPa
